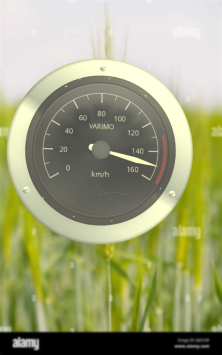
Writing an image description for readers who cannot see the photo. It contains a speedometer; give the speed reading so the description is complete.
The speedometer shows 150 km/h
